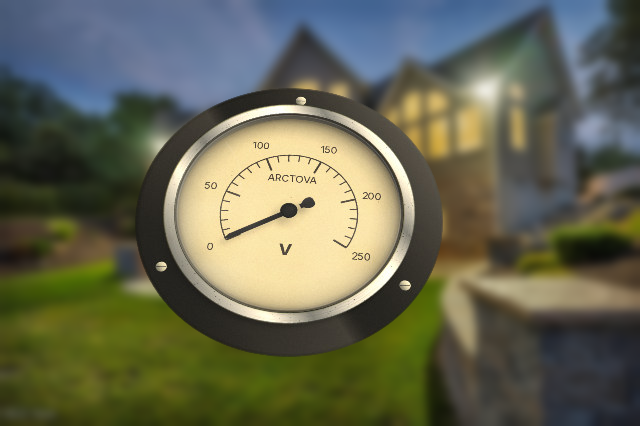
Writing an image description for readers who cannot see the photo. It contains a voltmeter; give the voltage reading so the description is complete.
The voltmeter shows 0 V
